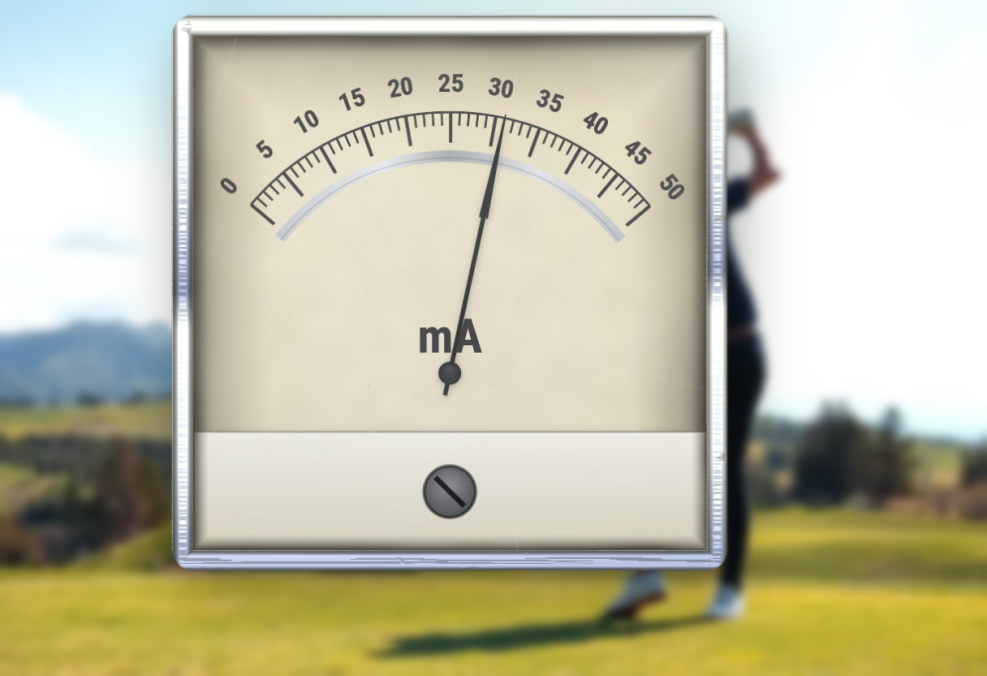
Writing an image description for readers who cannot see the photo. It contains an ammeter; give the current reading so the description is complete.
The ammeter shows 31 mA
